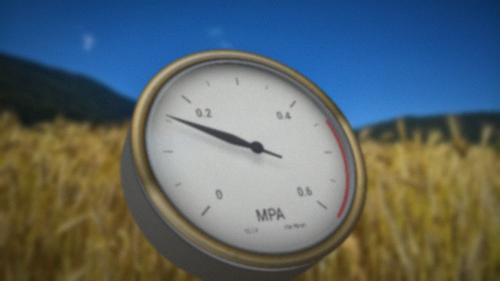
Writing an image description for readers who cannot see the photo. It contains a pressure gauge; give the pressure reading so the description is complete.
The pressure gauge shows 0.15 MPa
